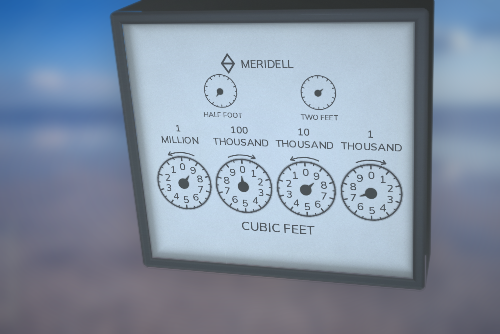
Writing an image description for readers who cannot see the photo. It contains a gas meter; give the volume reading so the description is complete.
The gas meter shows 898700 ft³
